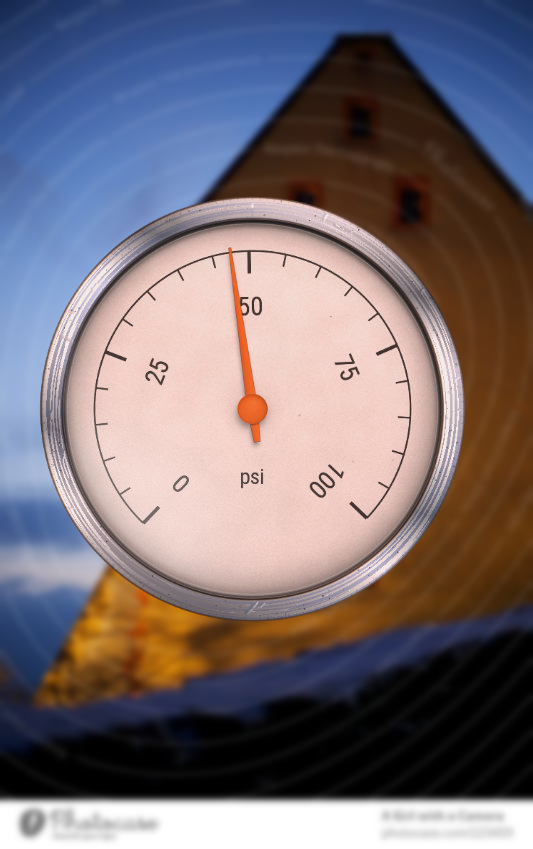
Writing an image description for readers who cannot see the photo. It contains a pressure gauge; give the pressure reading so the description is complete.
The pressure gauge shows 47.5 psi
